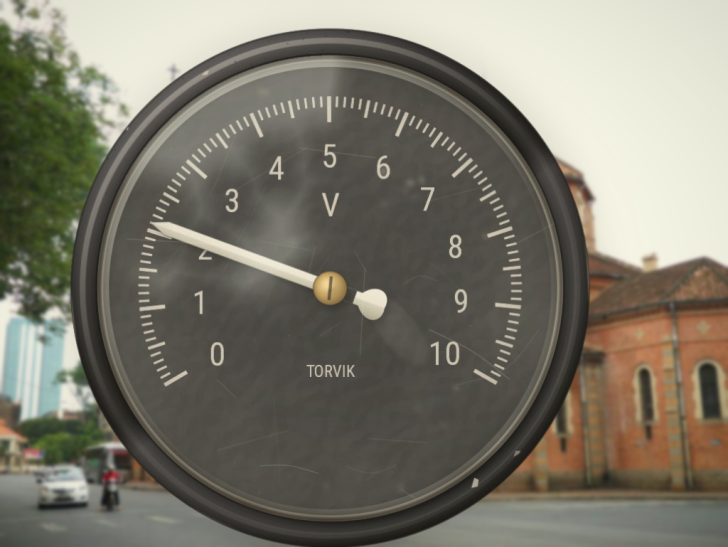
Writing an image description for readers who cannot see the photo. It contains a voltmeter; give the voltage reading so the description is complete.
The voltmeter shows 2.1 V
